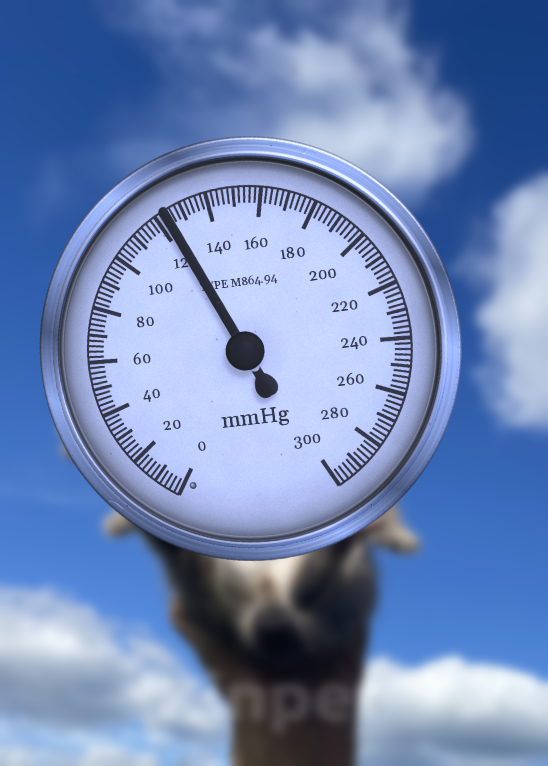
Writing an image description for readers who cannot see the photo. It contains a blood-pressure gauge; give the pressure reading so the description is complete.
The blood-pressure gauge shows 124 mmHg
